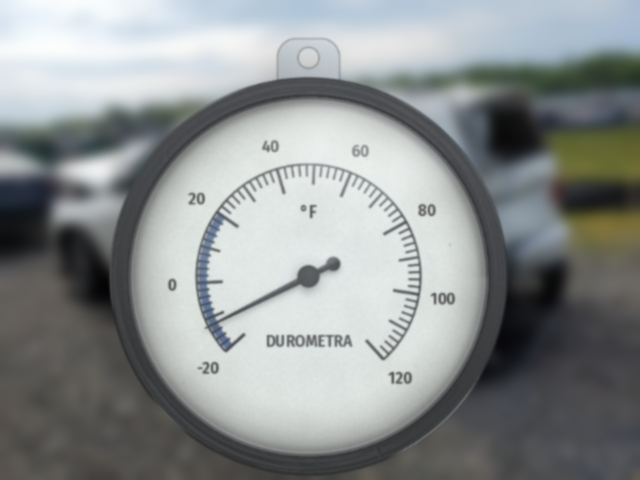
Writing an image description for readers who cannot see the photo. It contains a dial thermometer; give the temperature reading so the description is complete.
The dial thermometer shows -12 °F
